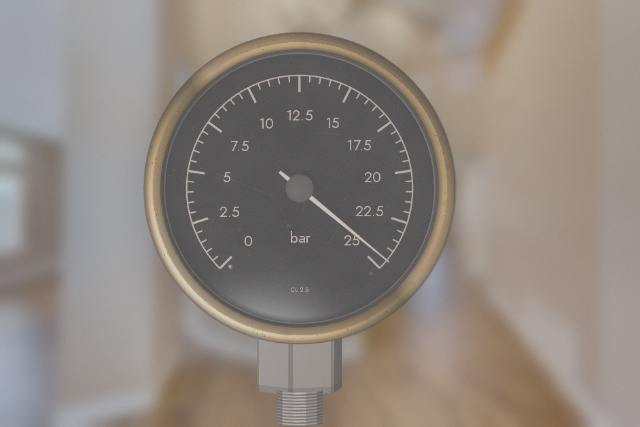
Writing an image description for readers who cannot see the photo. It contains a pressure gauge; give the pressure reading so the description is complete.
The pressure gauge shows 24.5 bar
